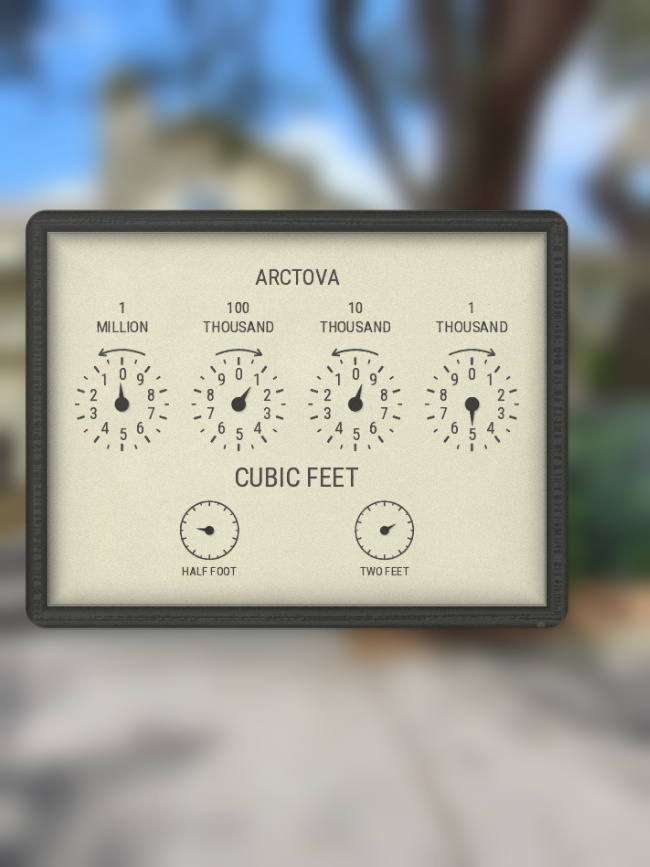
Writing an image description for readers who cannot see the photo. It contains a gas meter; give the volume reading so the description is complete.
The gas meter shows 9500 ft³
